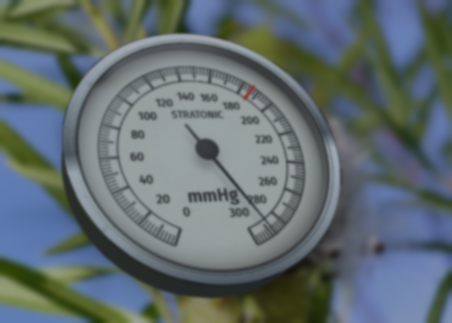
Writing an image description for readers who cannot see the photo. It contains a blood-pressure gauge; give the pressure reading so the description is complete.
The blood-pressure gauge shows 290 mmHg
